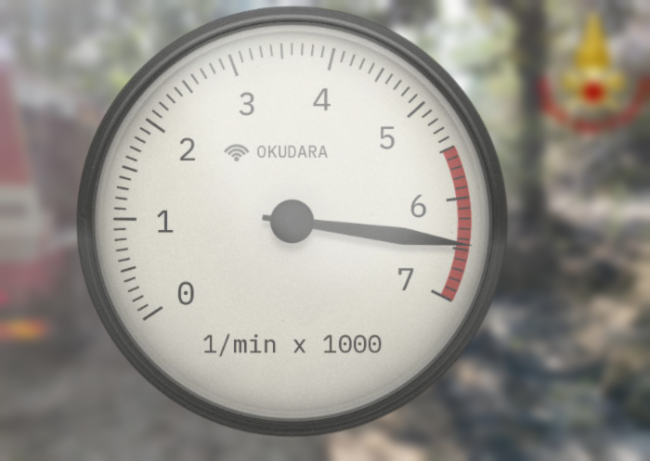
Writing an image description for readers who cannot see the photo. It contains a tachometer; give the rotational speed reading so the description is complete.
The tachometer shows 6450 rpm
